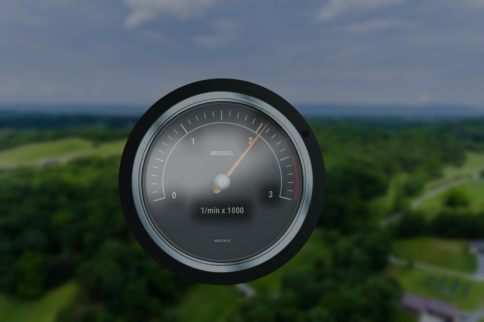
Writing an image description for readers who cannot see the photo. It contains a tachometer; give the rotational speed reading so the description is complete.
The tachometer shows 2050 rpm
